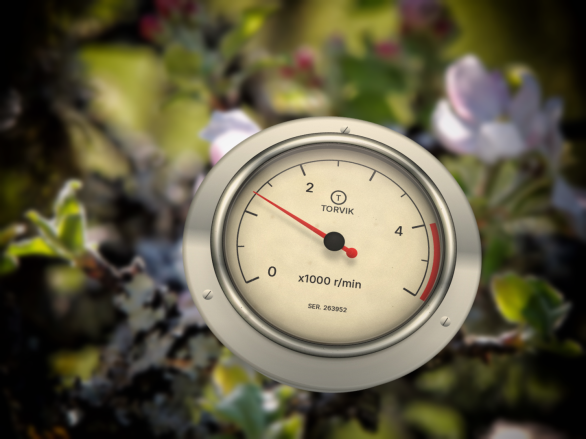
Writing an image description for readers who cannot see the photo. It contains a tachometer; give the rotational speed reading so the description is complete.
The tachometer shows 1250 rpm
